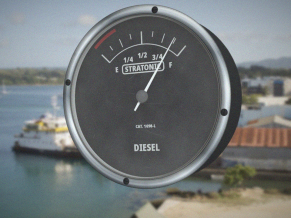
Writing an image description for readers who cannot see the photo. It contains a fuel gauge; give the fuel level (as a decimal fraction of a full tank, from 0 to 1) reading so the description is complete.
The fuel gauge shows 0.875
